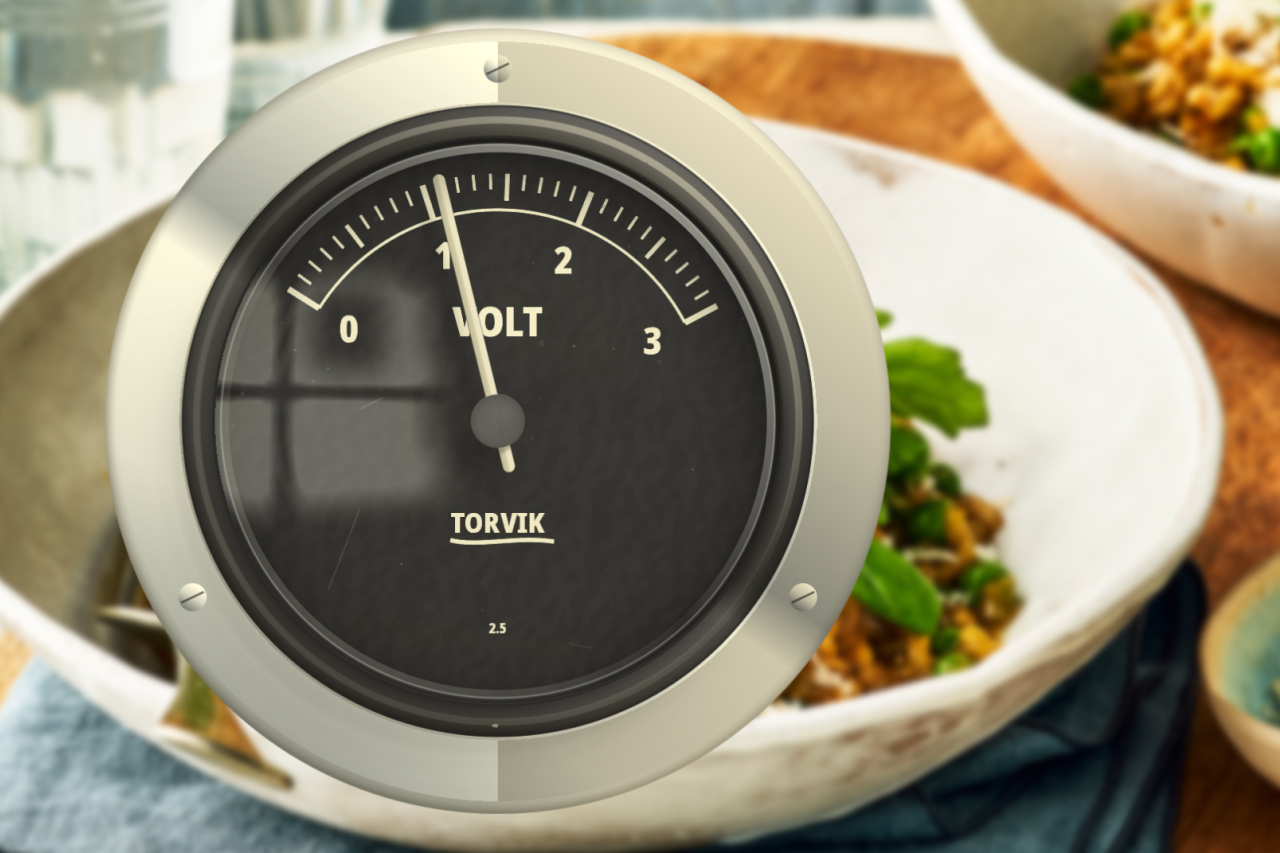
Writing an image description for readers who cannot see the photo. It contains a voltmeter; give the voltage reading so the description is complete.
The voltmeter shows 1.1 V
